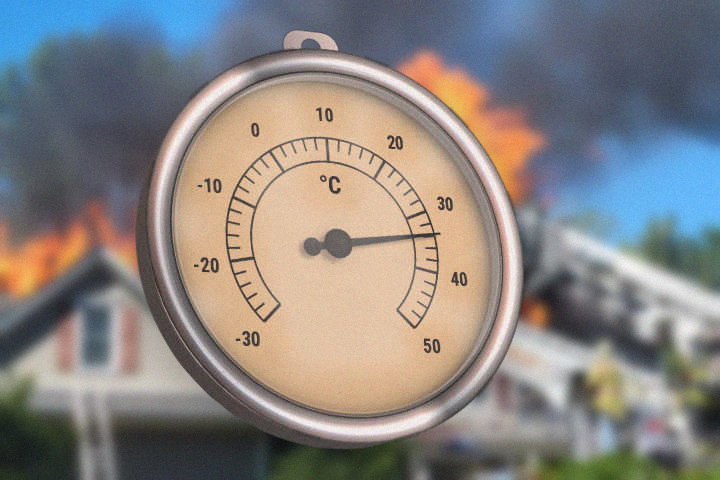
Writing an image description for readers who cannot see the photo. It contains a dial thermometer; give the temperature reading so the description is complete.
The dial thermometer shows 34 °C
